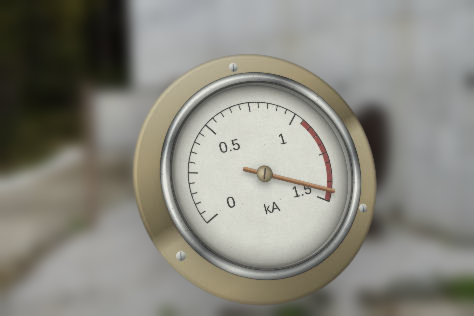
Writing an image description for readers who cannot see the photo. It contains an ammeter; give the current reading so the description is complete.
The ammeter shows 1.45 kA
